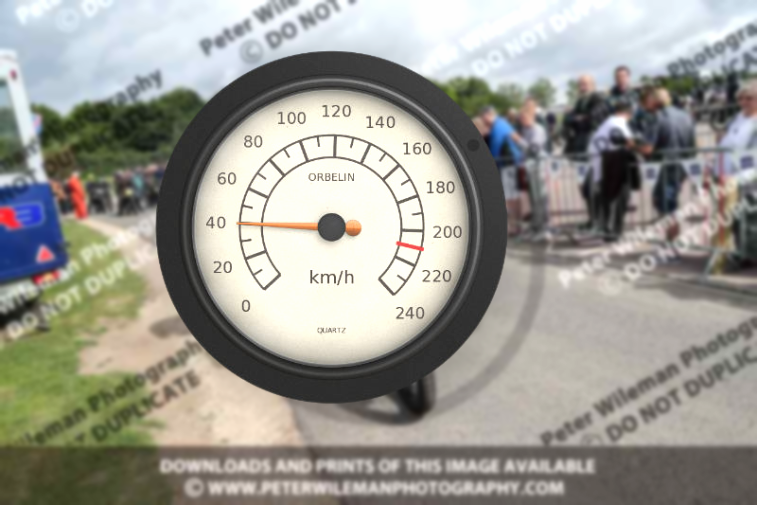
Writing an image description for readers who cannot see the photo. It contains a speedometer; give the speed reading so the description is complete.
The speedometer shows 40 km/h
